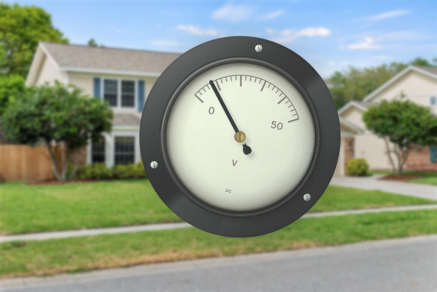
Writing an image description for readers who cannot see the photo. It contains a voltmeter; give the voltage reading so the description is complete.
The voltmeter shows 8 V
